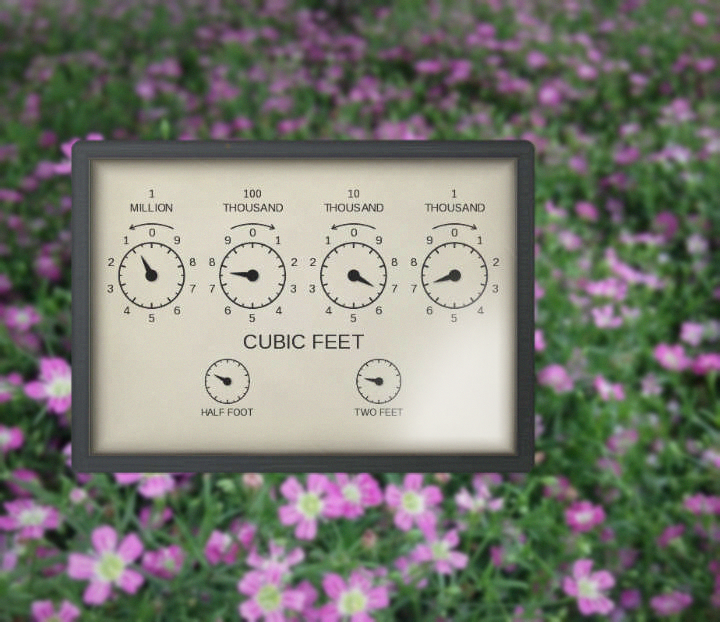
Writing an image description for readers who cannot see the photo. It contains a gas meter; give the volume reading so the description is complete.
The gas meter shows 76700 ft³
